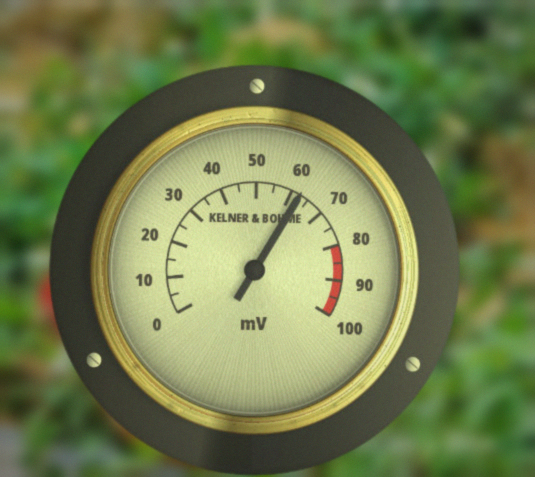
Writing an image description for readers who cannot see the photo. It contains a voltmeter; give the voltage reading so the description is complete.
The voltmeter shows 62.5 mV
